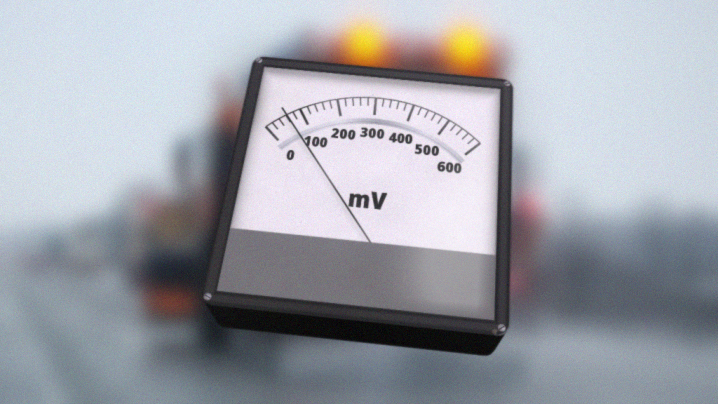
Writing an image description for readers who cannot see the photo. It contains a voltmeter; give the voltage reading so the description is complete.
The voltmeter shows 60 mV
